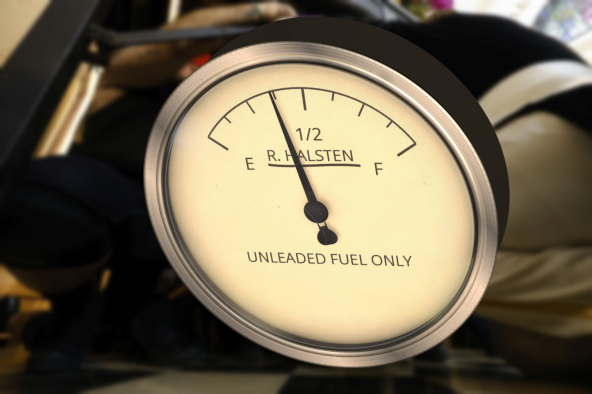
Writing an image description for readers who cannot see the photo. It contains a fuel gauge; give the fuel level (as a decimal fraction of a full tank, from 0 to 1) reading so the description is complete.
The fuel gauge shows 0.375
